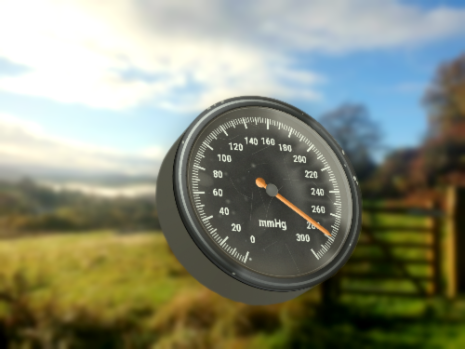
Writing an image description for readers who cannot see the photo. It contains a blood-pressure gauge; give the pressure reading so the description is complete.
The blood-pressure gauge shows 280 mmHg
